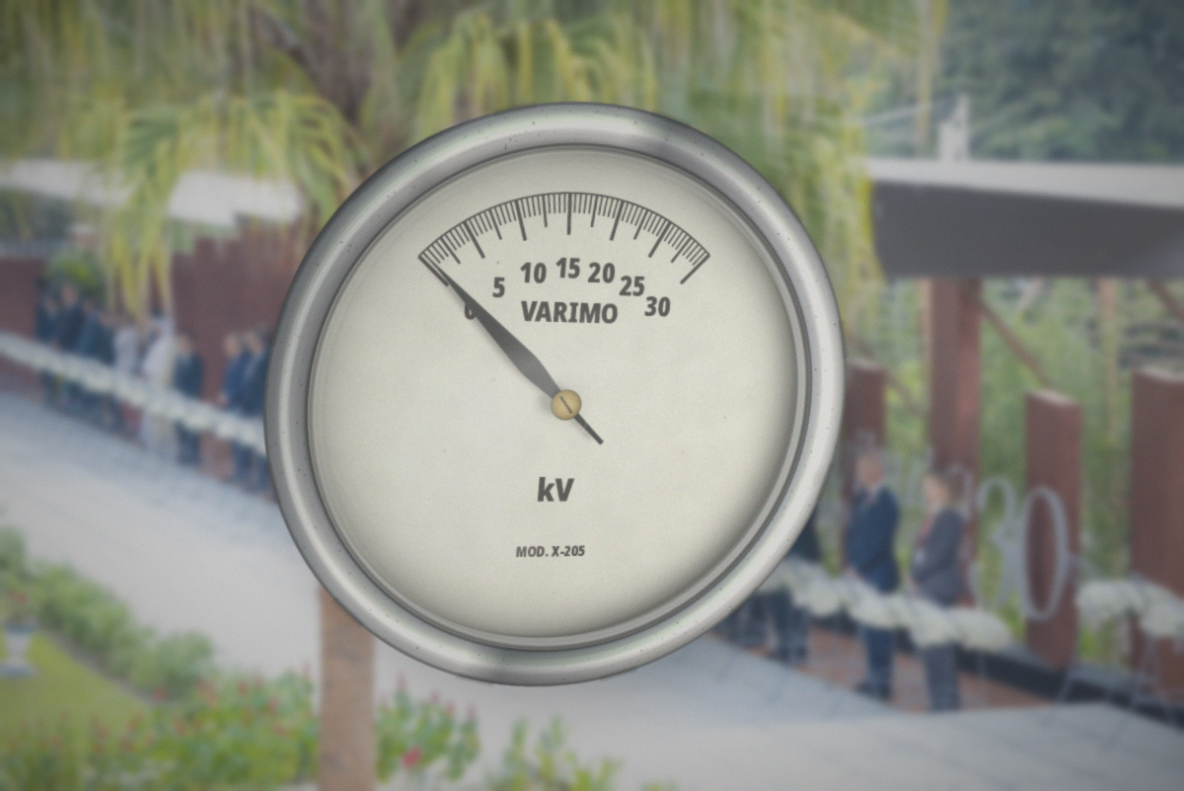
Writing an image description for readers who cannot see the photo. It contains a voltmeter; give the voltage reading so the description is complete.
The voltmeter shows 0.5 kV
